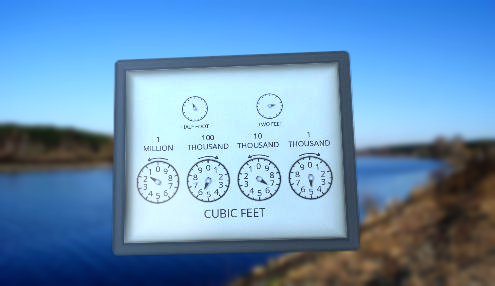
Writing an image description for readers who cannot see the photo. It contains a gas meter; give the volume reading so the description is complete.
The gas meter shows 156500 ft³
